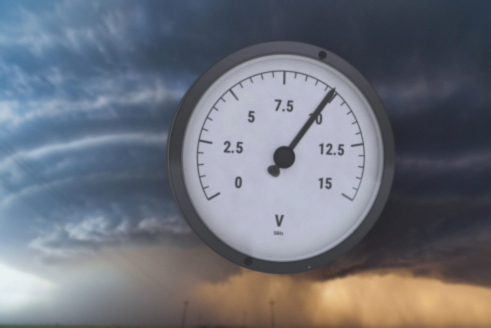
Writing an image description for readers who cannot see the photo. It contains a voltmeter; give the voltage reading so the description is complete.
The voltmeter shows 9.75 V
